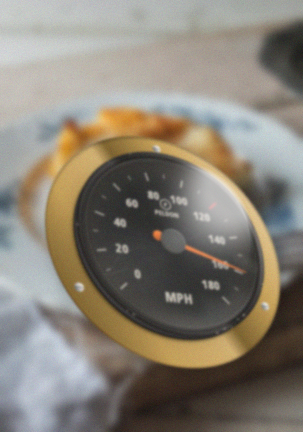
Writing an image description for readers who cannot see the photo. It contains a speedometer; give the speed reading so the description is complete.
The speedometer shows 160 mph
